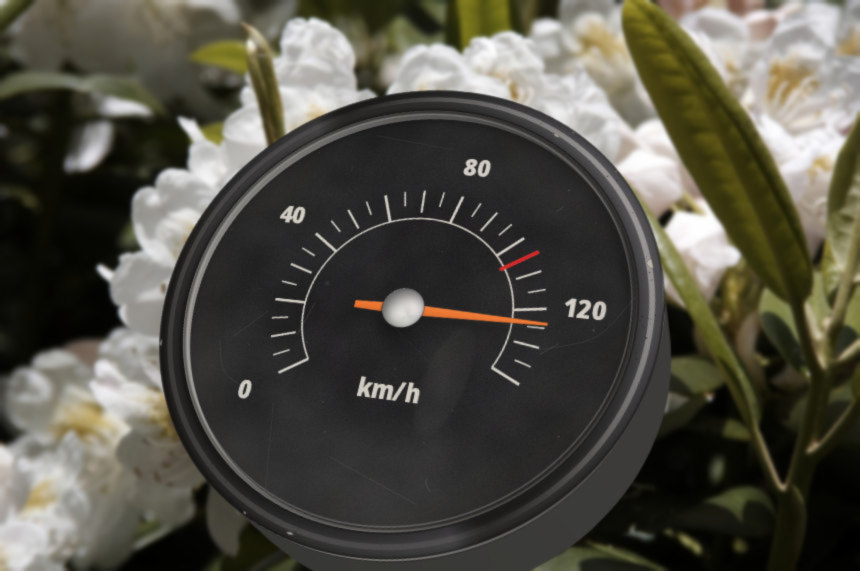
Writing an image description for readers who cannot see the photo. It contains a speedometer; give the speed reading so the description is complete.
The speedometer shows 125 km/h
